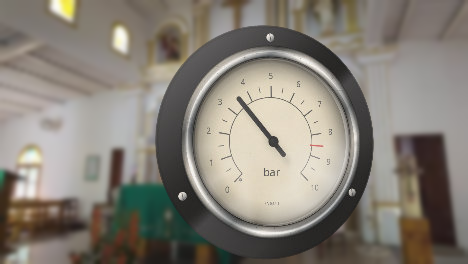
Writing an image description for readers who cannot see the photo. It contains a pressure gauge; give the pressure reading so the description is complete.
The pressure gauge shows 3.5 bar
